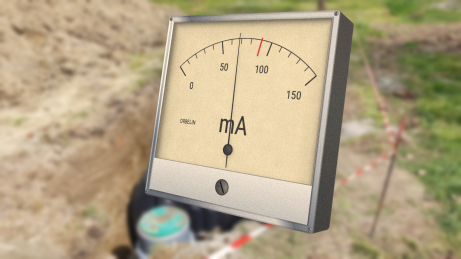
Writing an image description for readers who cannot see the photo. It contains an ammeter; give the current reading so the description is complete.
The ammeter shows 70 mA
